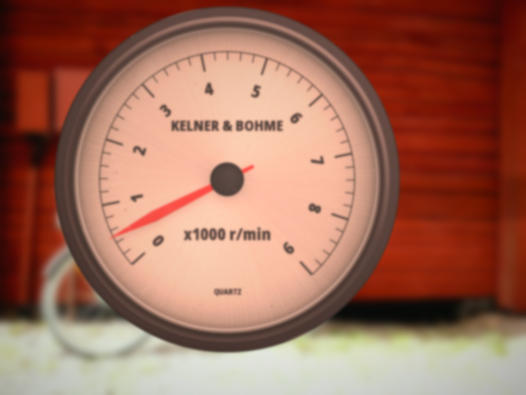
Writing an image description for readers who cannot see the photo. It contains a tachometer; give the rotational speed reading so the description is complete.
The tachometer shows 500 rpm
